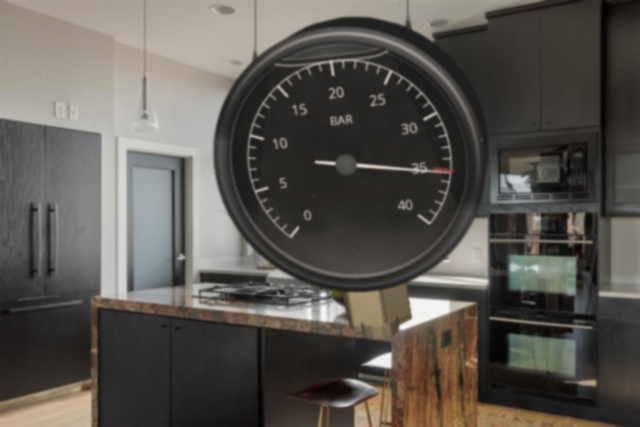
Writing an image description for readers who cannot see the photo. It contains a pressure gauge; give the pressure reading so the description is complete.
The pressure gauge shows 35 bar
